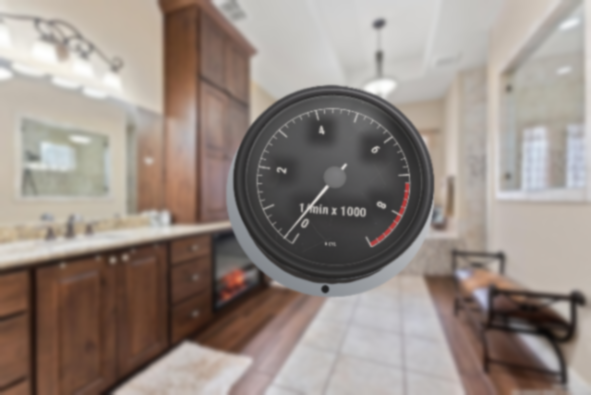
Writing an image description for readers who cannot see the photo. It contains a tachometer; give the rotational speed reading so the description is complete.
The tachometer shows 200 rpm
